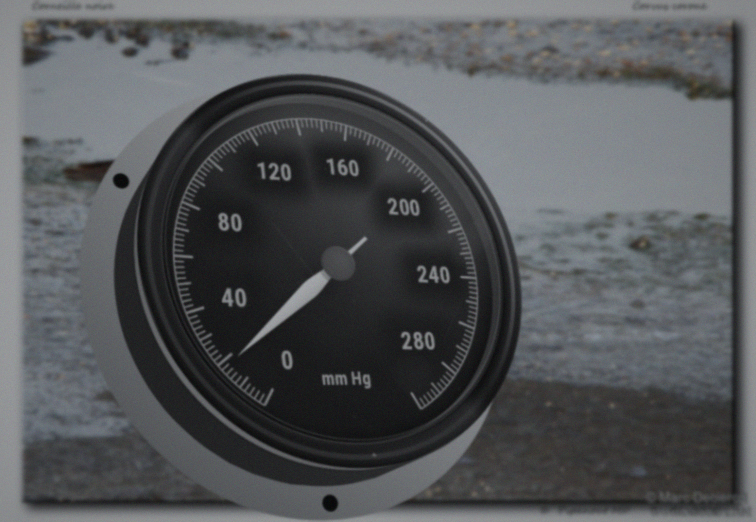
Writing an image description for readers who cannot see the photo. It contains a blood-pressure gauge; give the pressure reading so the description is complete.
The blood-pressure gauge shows 18 mmHg
